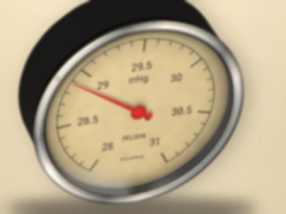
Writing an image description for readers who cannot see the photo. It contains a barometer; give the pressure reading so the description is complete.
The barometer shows 28.9 inHg
